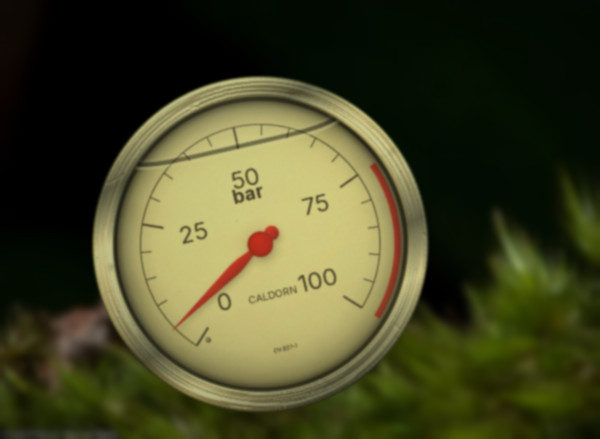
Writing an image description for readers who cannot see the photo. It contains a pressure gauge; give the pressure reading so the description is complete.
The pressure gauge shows 5 bar
